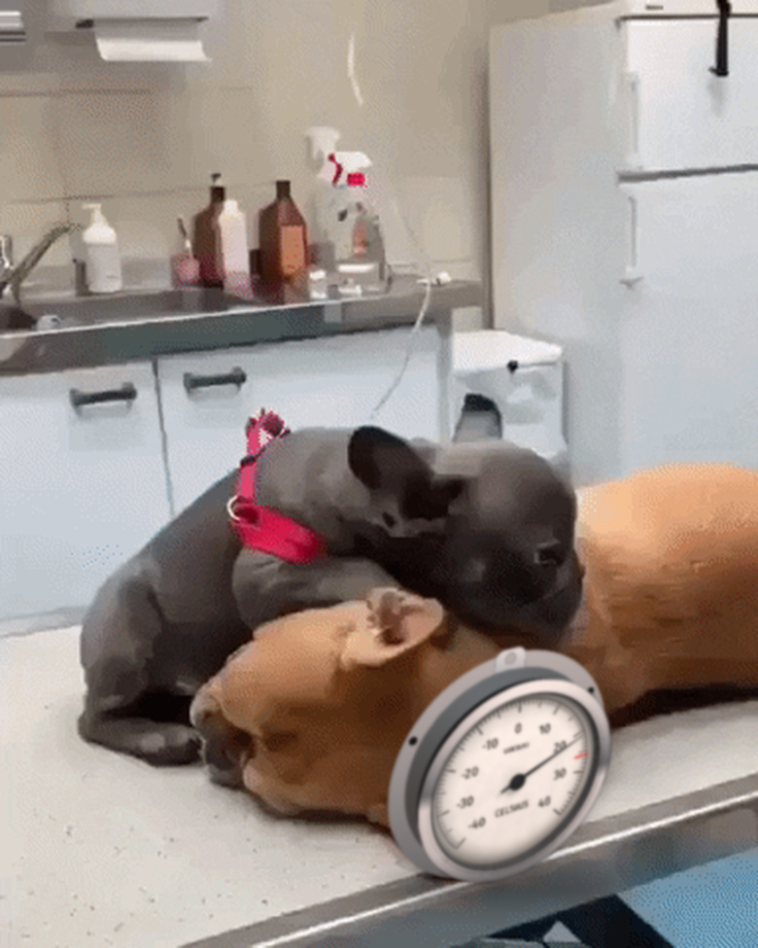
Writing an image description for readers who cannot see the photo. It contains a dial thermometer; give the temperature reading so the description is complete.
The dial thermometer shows 20 °C
